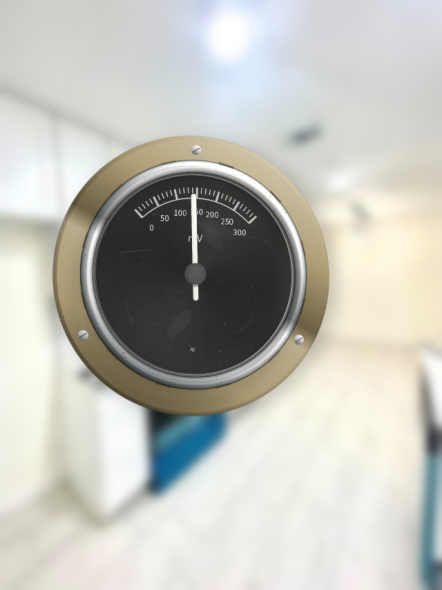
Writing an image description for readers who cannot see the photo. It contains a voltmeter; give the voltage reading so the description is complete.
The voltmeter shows 140 mV
